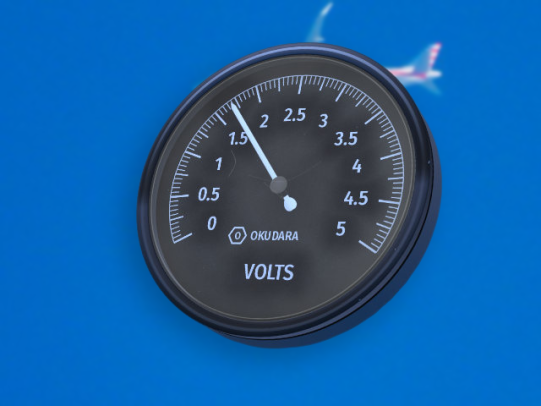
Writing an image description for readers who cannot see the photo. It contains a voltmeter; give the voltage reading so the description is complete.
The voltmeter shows 1.7 V
